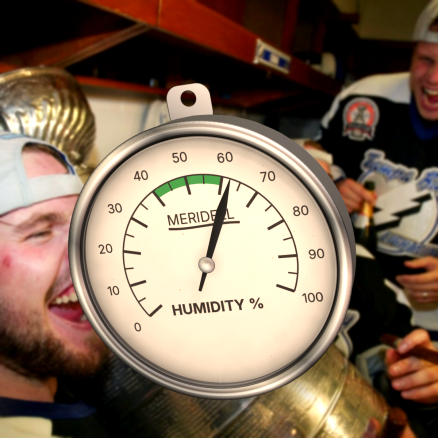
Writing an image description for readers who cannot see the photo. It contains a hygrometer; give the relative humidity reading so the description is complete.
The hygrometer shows 62.5 %
